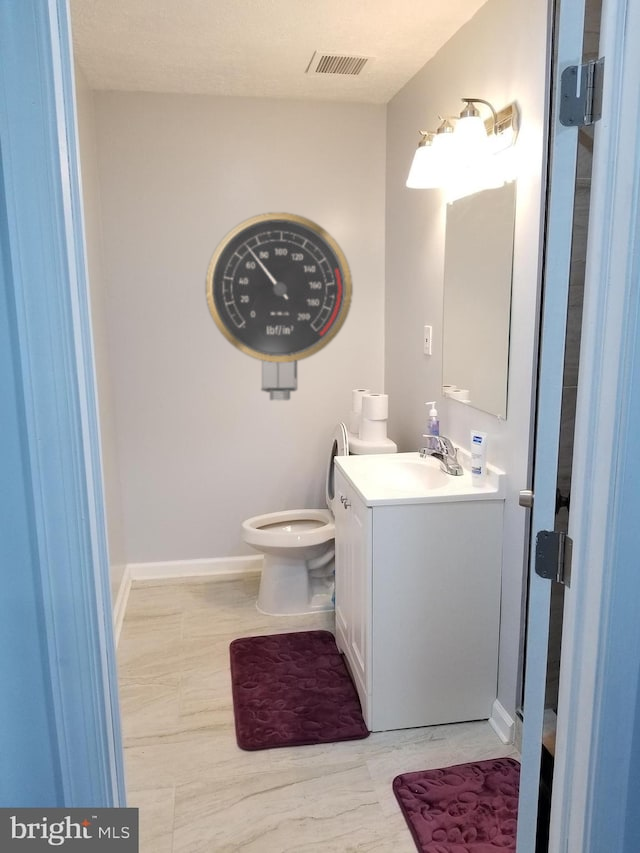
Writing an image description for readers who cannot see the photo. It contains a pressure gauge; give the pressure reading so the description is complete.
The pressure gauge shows 70 psi
